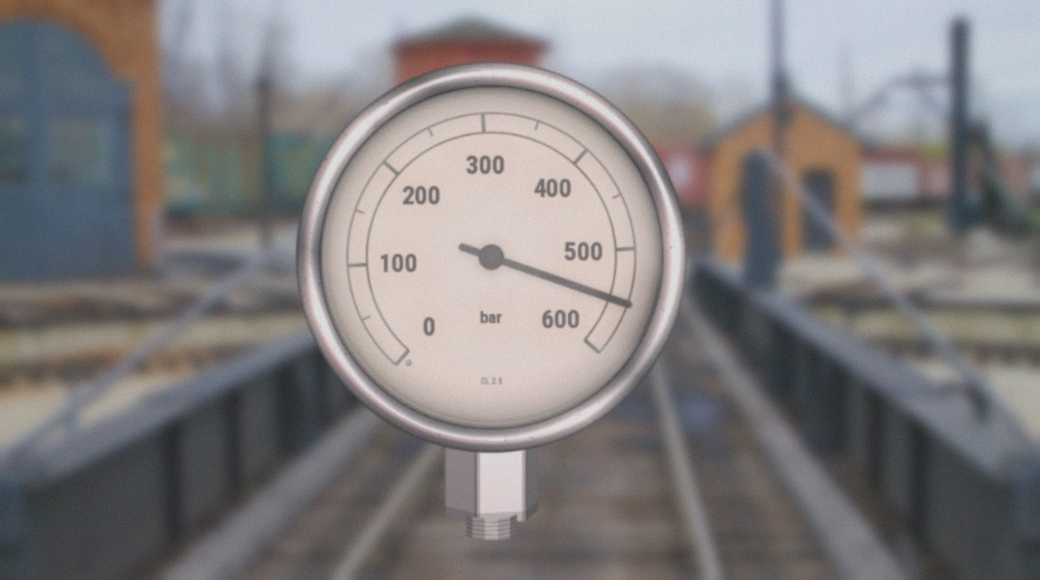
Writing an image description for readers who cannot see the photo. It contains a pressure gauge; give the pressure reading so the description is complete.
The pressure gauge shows 550 bar
